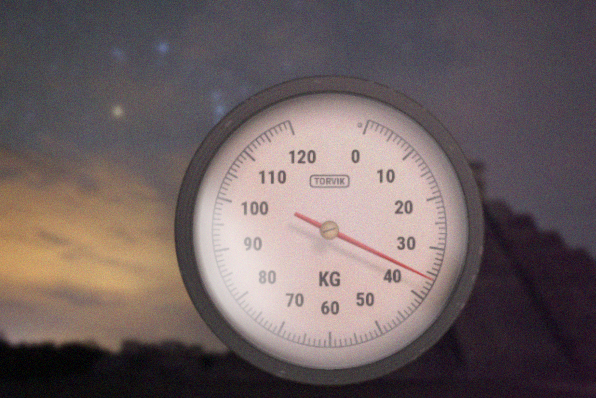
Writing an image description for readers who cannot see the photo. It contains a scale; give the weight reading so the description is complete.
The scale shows 36 kg
